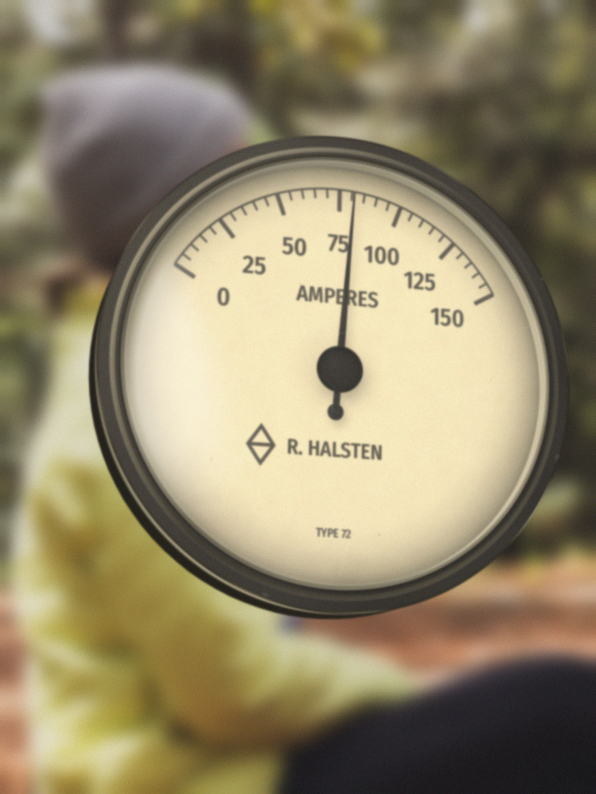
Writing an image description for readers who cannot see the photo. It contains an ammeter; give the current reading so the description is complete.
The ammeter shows 80 A
